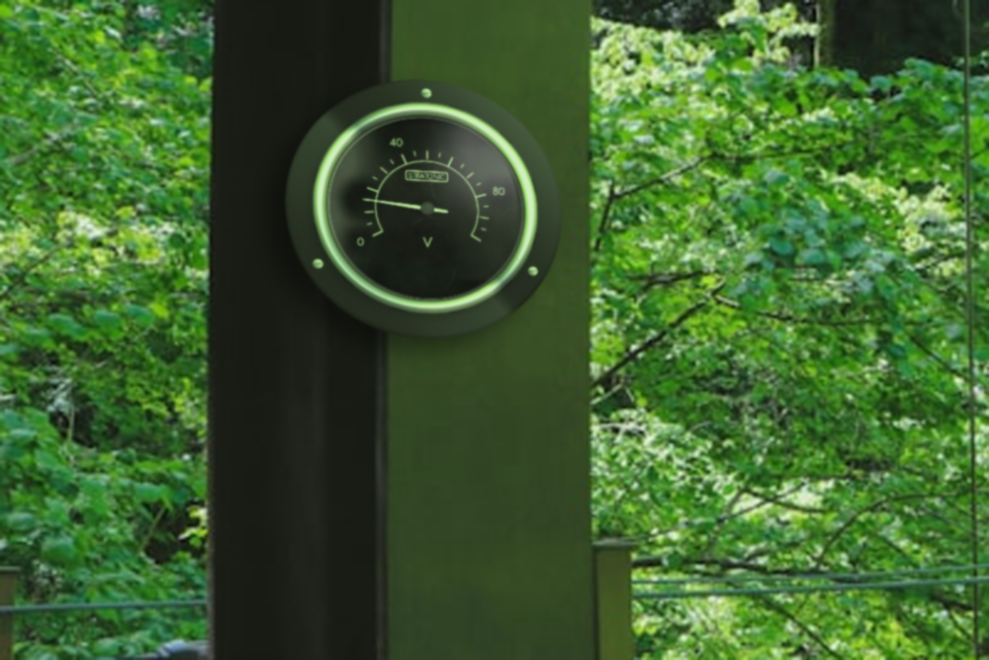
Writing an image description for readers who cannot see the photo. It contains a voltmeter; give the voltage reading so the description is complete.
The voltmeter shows 15 V
